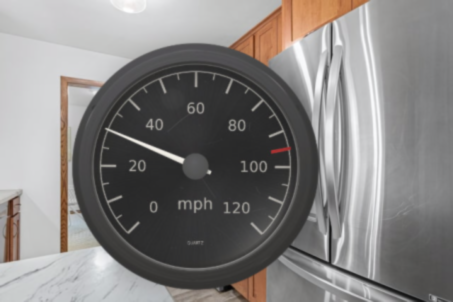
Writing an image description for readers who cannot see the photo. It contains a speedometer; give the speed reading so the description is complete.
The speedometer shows 30 mph
